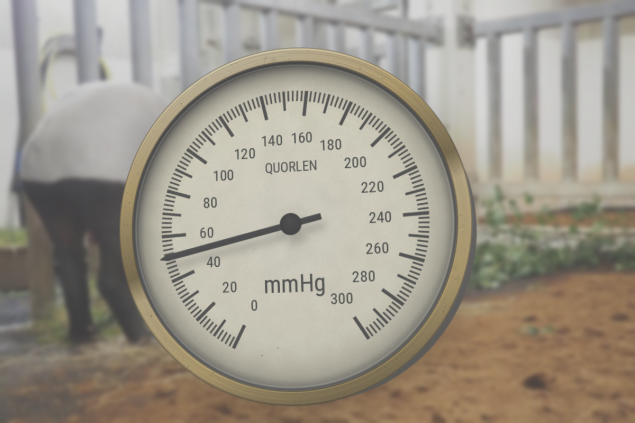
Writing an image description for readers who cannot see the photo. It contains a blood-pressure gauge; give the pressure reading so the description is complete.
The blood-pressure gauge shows 50 mmHg
